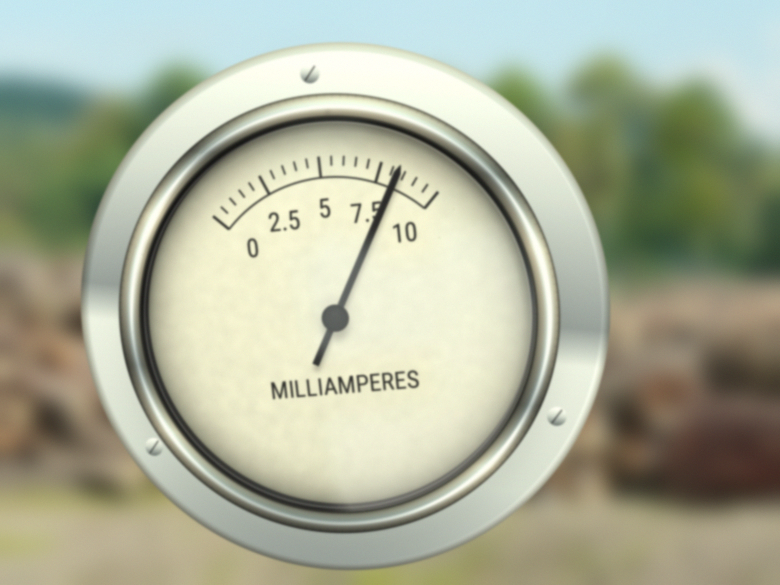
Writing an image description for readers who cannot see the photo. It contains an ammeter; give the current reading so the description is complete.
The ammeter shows 8.25 mA
